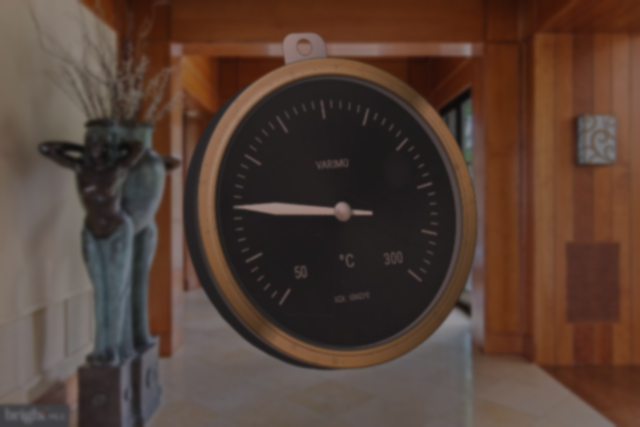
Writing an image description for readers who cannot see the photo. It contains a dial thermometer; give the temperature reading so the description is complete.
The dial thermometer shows 100 °C
